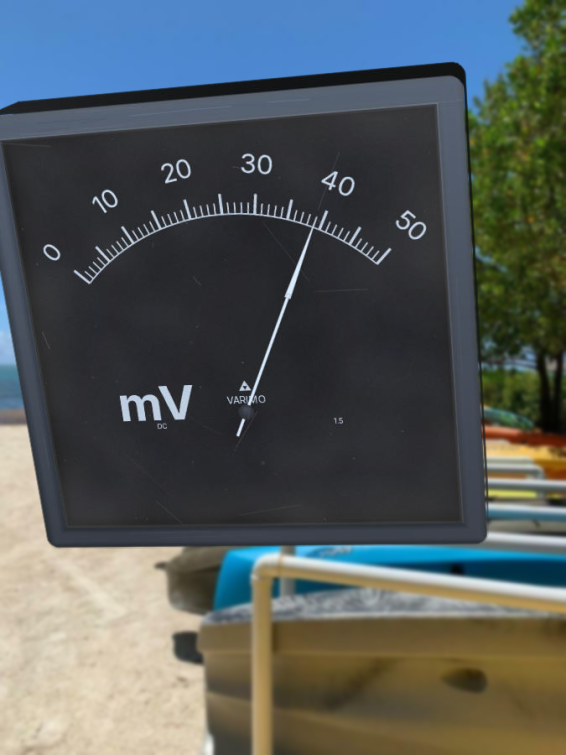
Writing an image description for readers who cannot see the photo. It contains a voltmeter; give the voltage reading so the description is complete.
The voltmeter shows 39 mV
